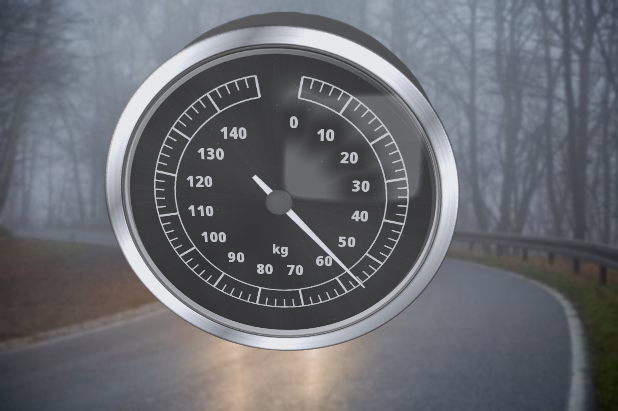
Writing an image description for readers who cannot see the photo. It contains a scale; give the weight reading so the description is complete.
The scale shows 56 kg
